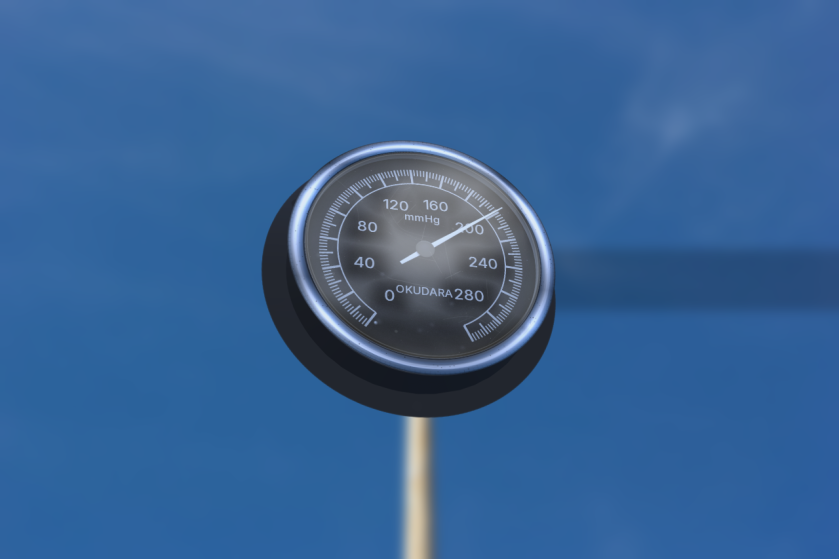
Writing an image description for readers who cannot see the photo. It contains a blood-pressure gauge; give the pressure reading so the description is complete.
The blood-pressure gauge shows 200 mmHg
